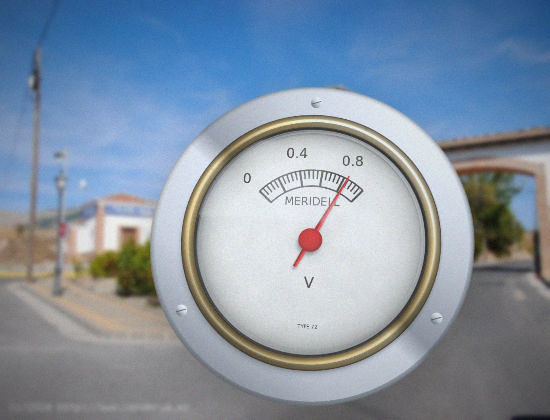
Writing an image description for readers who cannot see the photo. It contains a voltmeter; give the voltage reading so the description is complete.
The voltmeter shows 0.84 V
